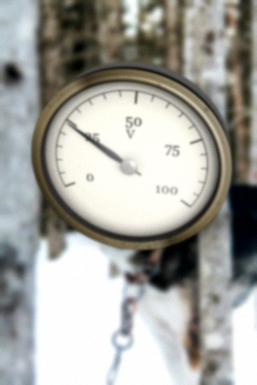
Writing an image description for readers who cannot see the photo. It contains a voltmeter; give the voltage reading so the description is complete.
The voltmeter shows 25 V
